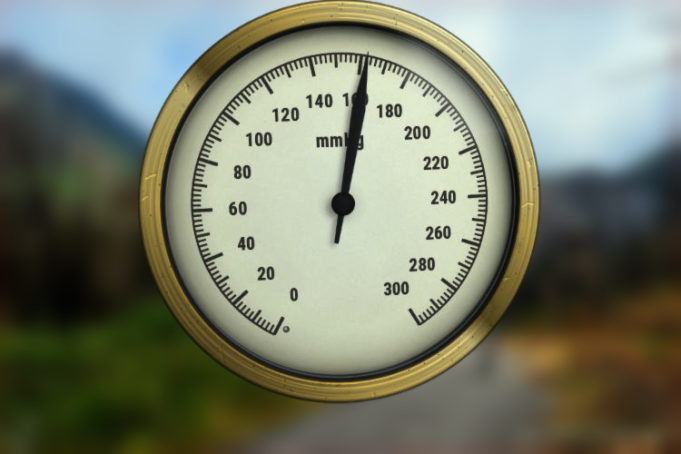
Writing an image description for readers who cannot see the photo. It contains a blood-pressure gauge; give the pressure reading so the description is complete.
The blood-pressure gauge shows 162 mmHg
